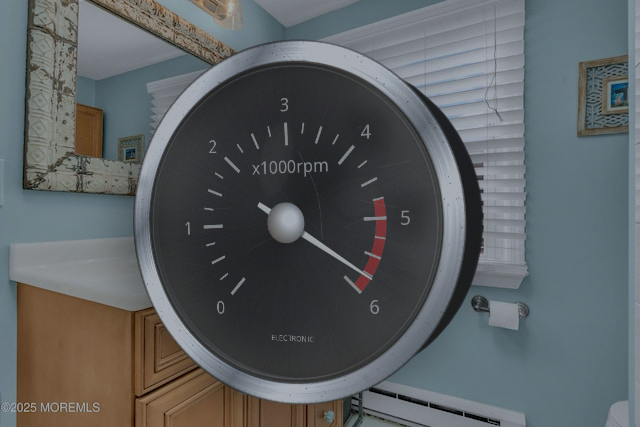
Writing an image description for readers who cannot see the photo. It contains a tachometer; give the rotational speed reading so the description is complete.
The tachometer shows 5750 rpm
